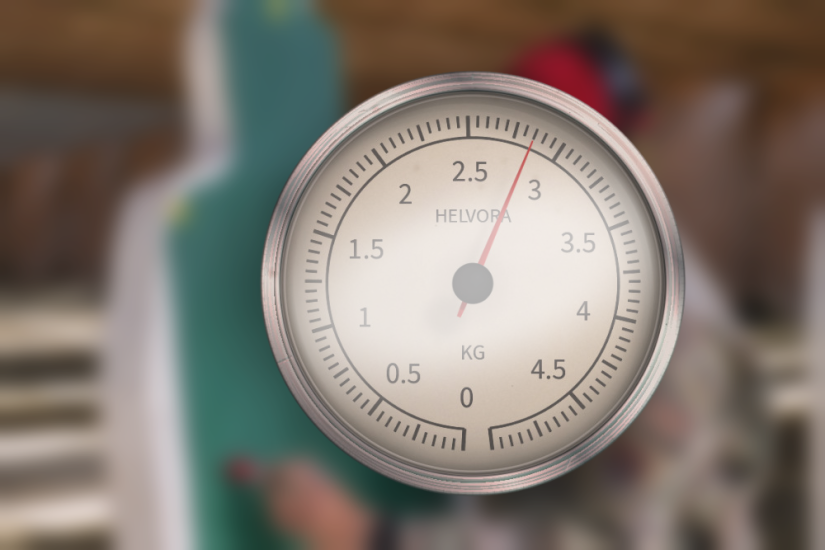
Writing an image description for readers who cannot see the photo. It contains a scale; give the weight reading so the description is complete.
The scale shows 2.85 kg
